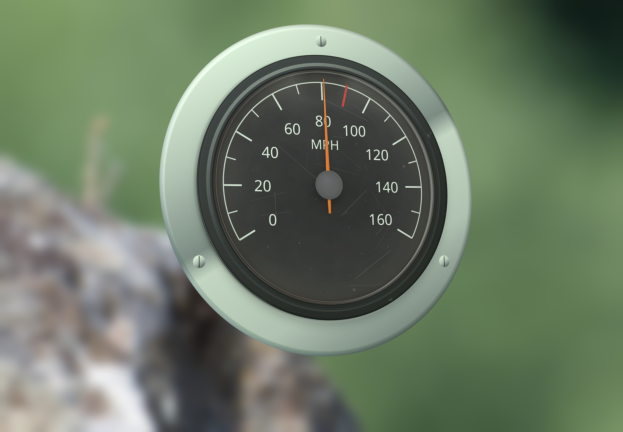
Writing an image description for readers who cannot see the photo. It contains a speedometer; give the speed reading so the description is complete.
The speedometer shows 80 mph
